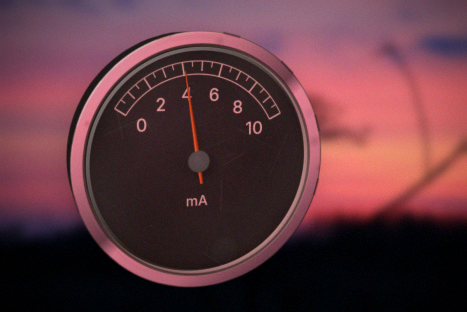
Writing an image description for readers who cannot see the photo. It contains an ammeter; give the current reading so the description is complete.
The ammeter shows 4 mA
